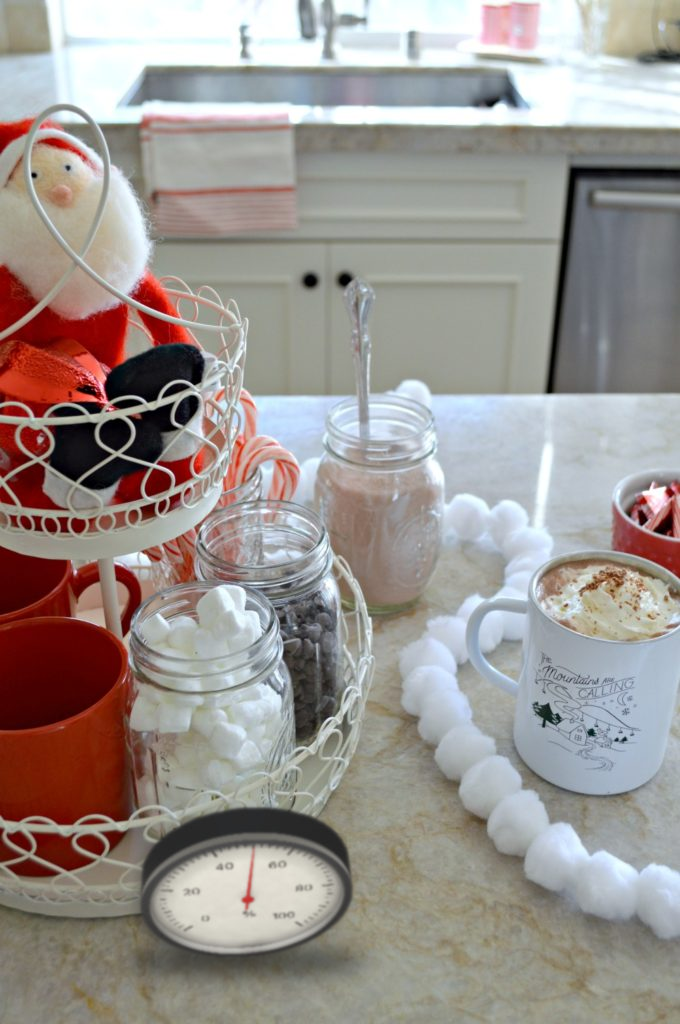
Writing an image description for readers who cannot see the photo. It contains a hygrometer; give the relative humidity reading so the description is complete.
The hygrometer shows 50 %
